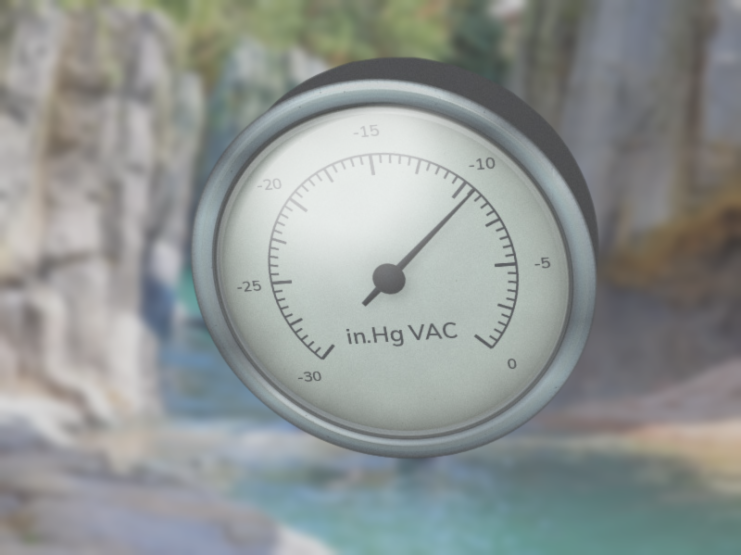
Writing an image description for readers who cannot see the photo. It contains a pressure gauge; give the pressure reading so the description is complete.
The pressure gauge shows -9.5 inHg
